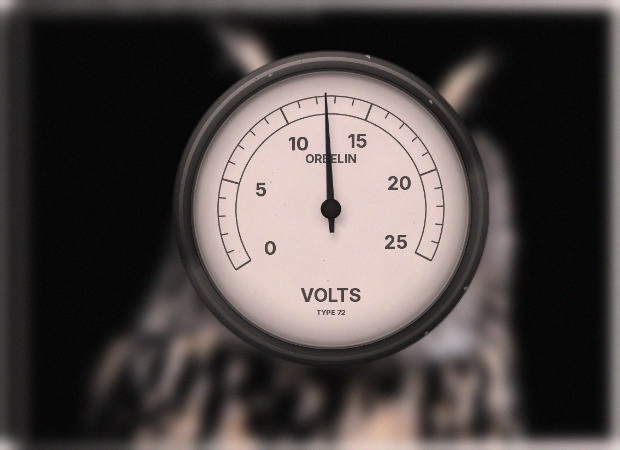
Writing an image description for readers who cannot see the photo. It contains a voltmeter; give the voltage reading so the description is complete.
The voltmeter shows 12.5 V
